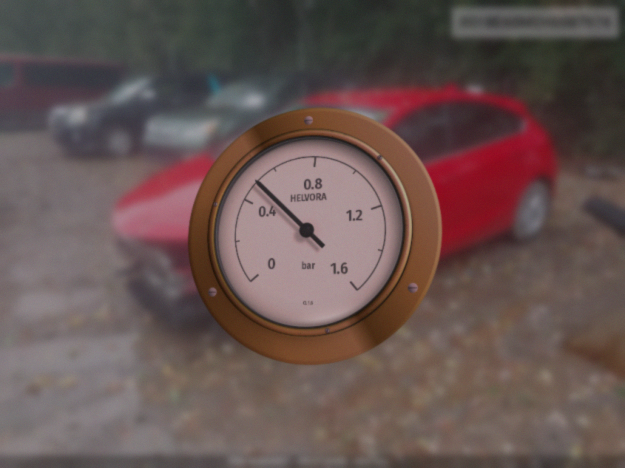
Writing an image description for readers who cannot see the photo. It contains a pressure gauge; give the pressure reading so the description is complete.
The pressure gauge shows 0.5 bar
